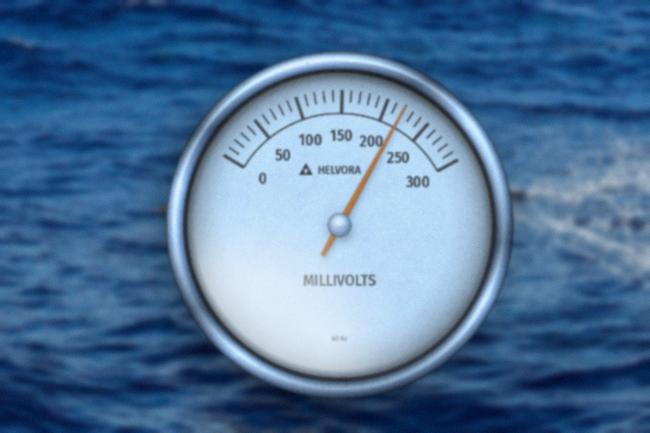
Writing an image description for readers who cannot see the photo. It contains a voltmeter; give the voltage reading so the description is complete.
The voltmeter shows 220 mV
